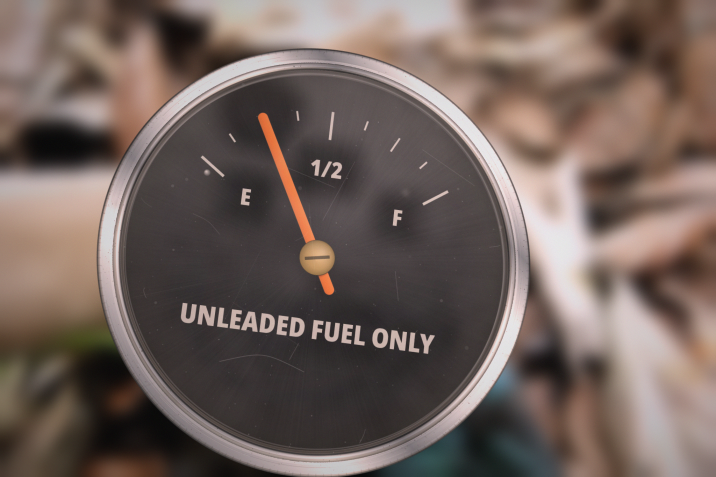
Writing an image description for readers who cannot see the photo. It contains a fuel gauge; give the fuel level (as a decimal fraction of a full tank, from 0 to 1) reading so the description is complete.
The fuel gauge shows 0.25
